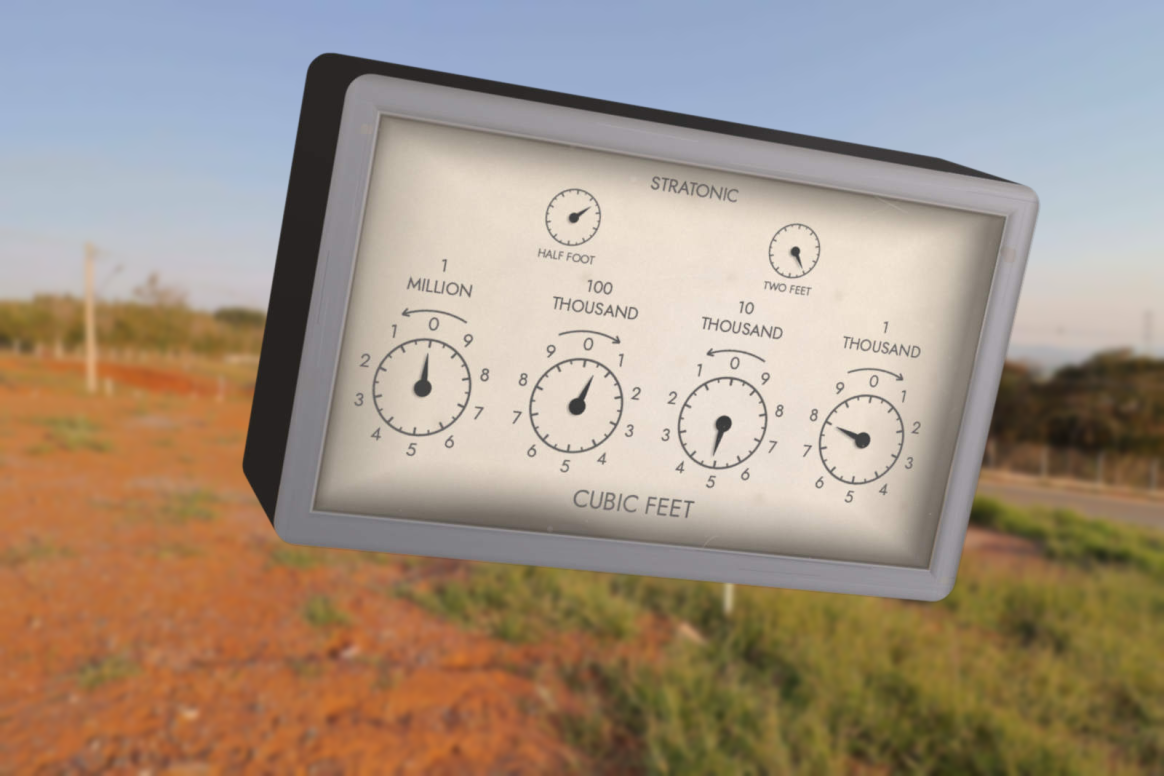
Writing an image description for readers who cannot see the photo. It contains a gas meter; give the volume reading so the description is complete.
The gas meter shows 4800 ft³
